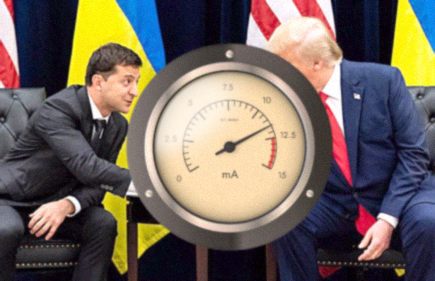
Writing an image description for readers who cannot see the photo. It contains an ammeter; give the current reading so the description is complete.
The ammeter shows 11.5 mA
